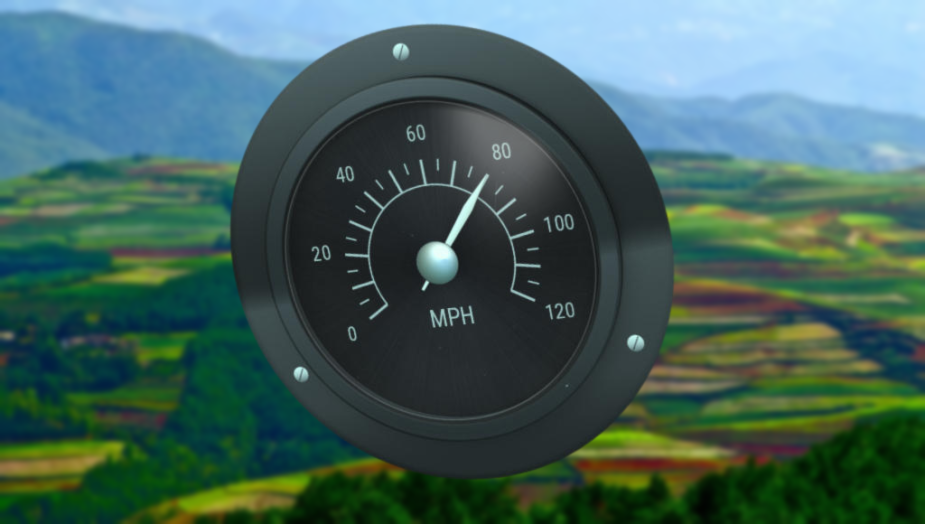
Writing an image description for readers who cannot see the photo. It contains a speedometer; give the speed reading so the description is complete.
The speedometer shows 80 mph
